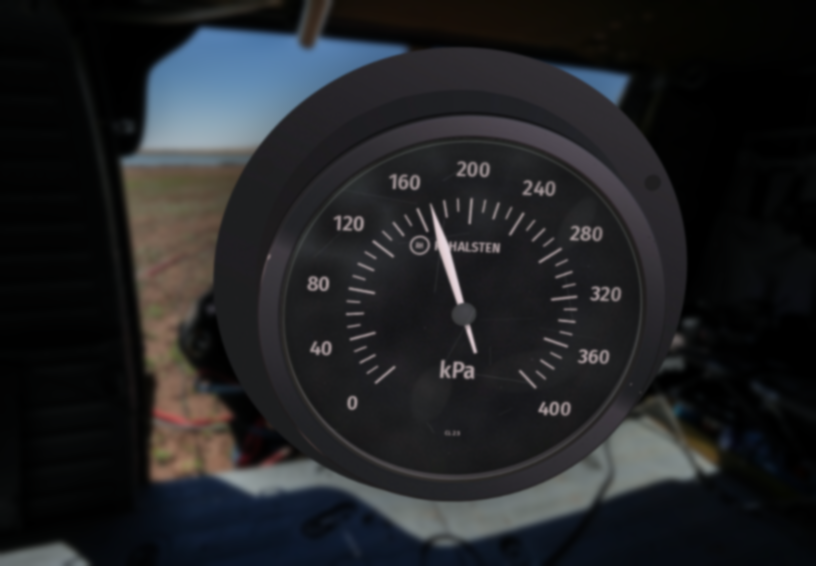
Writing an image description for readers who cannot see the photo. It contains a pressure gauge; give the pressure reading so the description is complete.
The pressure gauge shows 170 kPa
